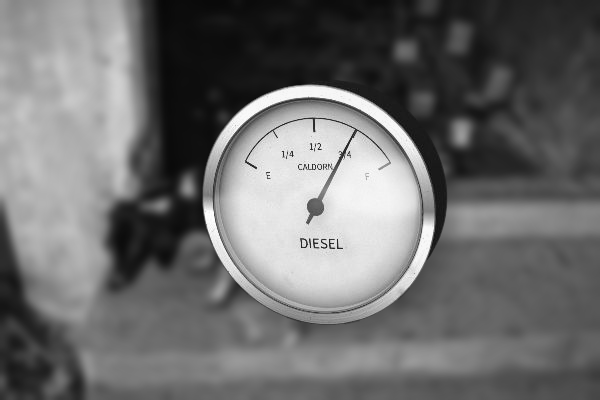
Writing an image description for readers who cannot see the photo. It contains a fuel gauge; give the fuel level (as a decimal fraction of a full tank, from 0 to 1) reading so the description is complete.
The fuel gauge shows 0.75
